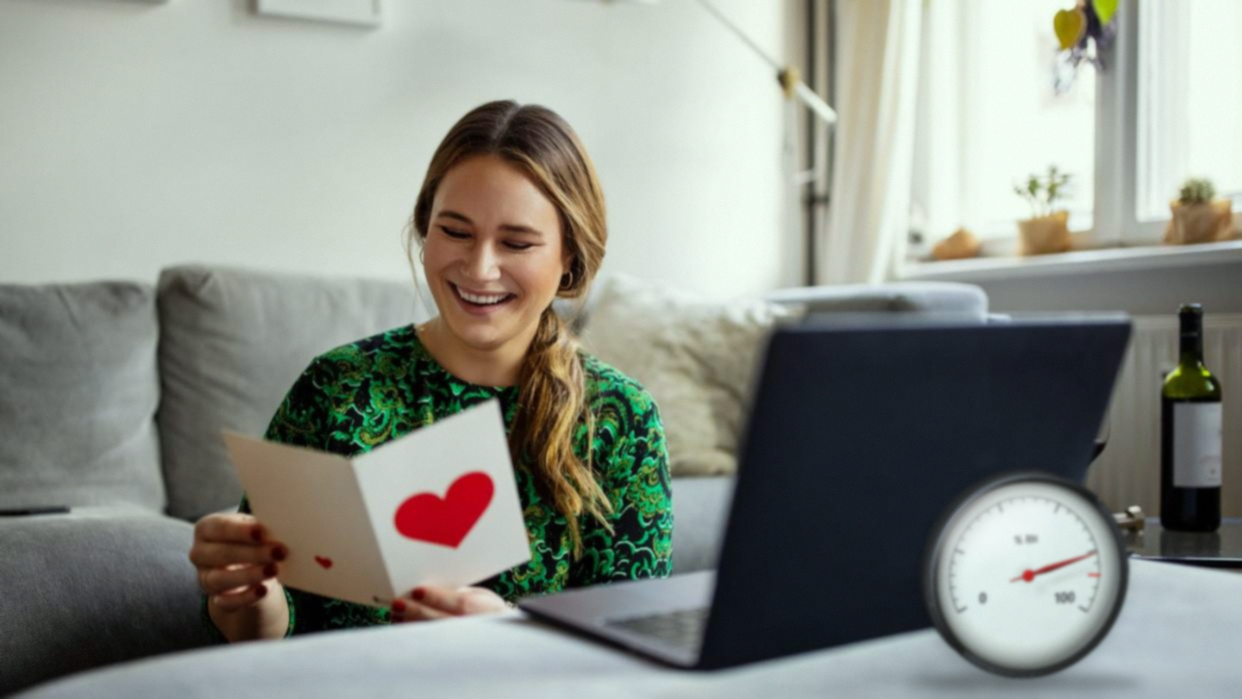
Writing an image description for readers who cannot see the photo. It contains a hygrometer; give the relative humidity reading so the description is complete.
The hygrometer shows 80 %
